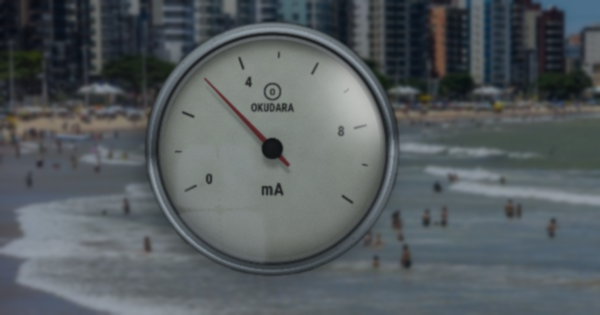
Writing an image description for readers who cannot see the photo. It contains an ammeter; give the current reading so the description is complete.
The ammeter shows 3 mA
